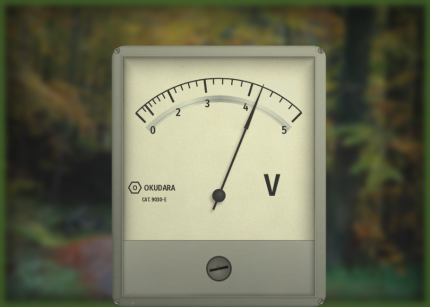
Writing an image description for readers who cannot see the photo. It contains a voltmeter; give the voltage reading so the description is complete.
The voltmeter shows 4.2 V
